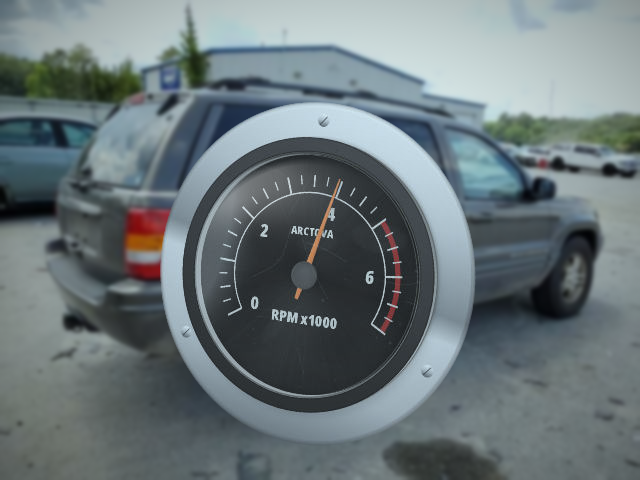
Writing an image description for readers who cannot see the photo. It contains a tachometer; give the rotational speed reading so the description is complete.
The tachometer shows 4000 rpm
